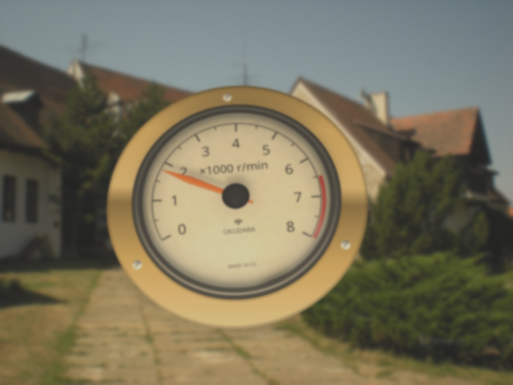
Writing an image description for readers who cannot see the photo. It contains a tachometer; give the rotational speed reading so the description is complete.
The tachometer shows 1750 rpm
